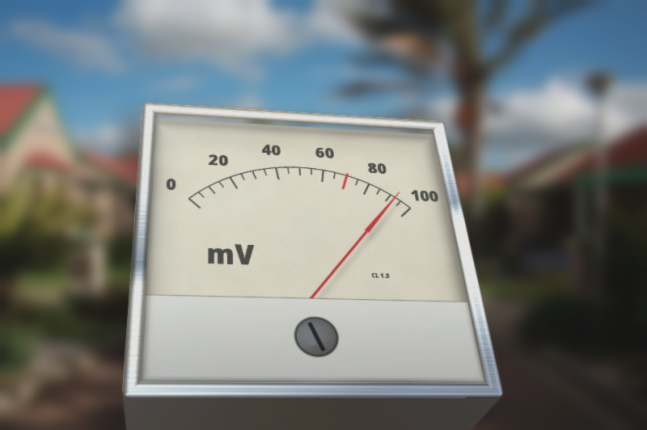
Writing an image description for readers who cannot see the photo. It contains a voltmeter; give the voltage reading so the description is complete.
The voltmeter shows 92.5 mV
